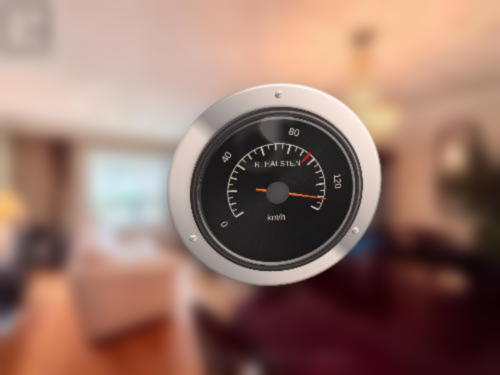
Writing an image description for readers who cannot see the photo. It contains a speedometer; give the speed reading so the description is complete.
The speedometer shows 130 km/h
